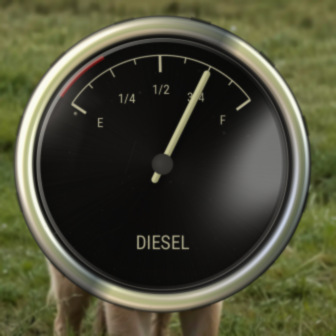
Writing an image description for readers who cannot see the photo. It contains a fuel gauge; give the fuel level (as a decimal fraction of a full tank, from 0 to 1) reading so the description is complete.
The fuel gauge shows 0.75
